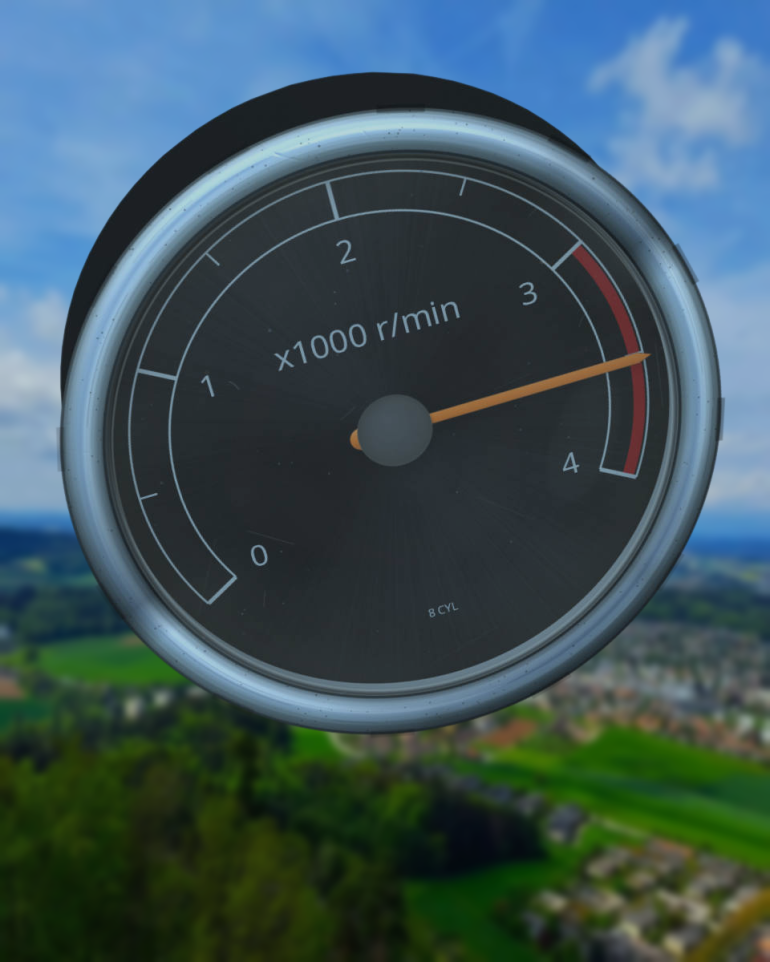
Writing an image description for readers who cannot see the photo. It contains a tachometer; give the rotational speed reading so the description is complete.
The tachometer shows 3500 rpm
